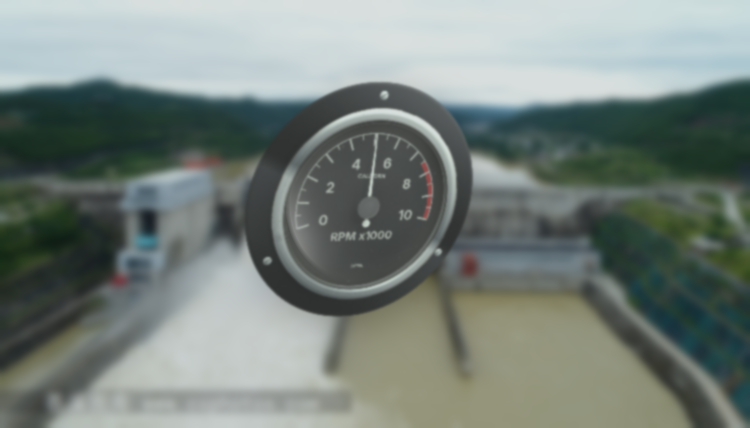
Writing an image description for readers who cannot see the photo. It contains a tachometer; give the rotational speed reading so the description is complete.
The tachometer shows 5000 rpm
